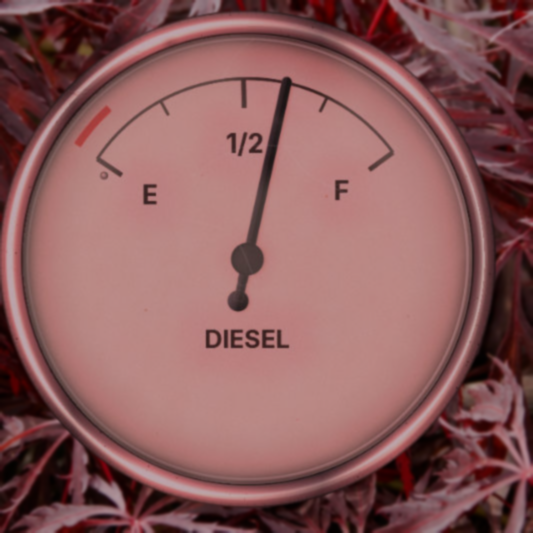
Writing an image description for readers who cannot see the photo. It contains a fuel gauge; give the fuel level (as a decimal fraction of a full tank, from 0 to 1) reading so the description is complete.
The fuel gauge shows 0.625
